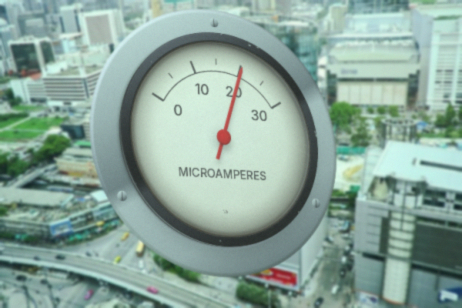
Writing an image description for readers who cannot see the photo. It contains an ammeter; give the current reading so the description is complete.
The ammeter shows 20 µA
